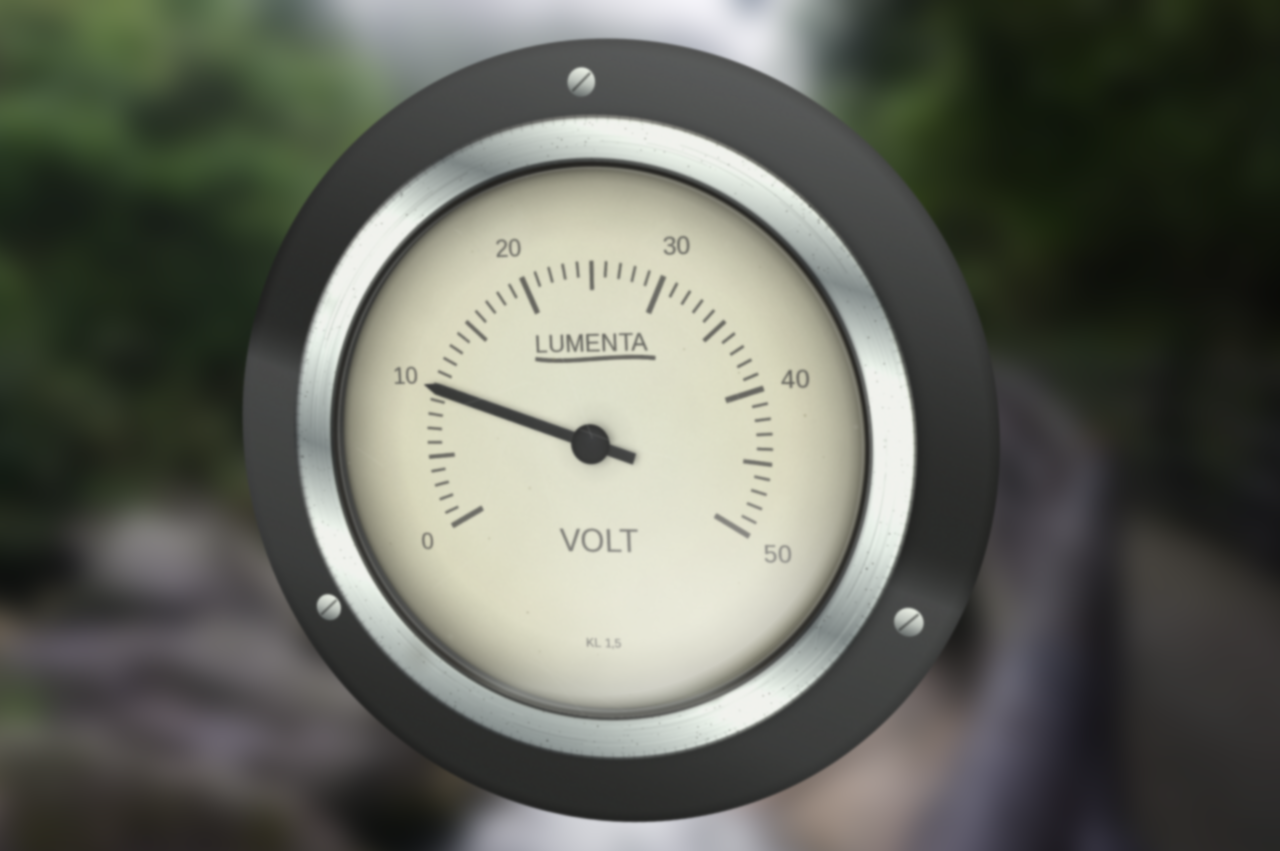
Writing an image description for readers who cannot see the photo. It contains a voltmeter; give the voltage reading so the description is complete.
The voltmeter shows 10 V
